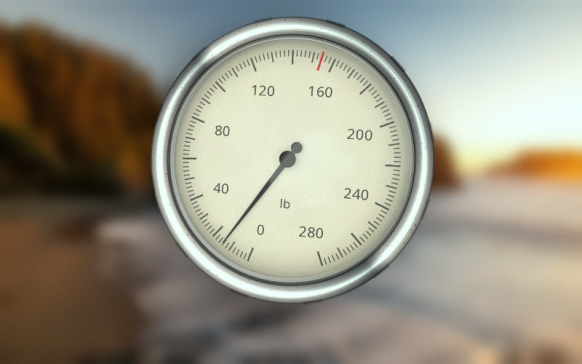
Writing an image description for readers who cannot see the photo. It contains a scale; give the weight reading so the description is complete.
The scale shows 14 lb
